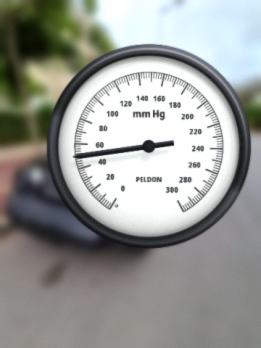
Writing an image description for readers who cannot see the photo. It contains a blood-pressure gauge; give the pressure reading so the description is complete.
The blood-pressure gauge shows 50 mmHg
